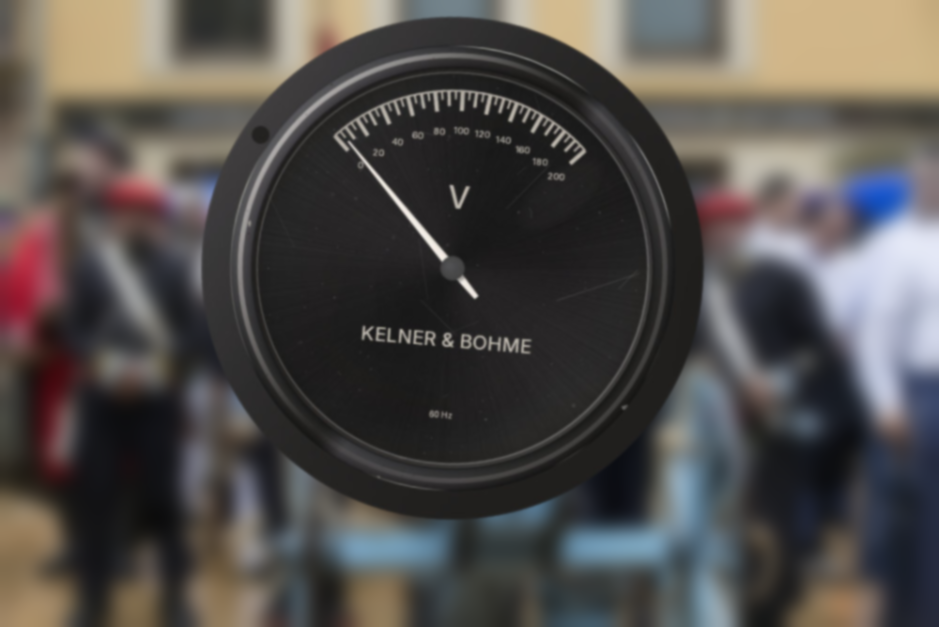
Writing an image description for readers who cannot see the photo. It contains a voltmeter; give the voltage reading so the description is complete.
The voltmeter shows 5 V
